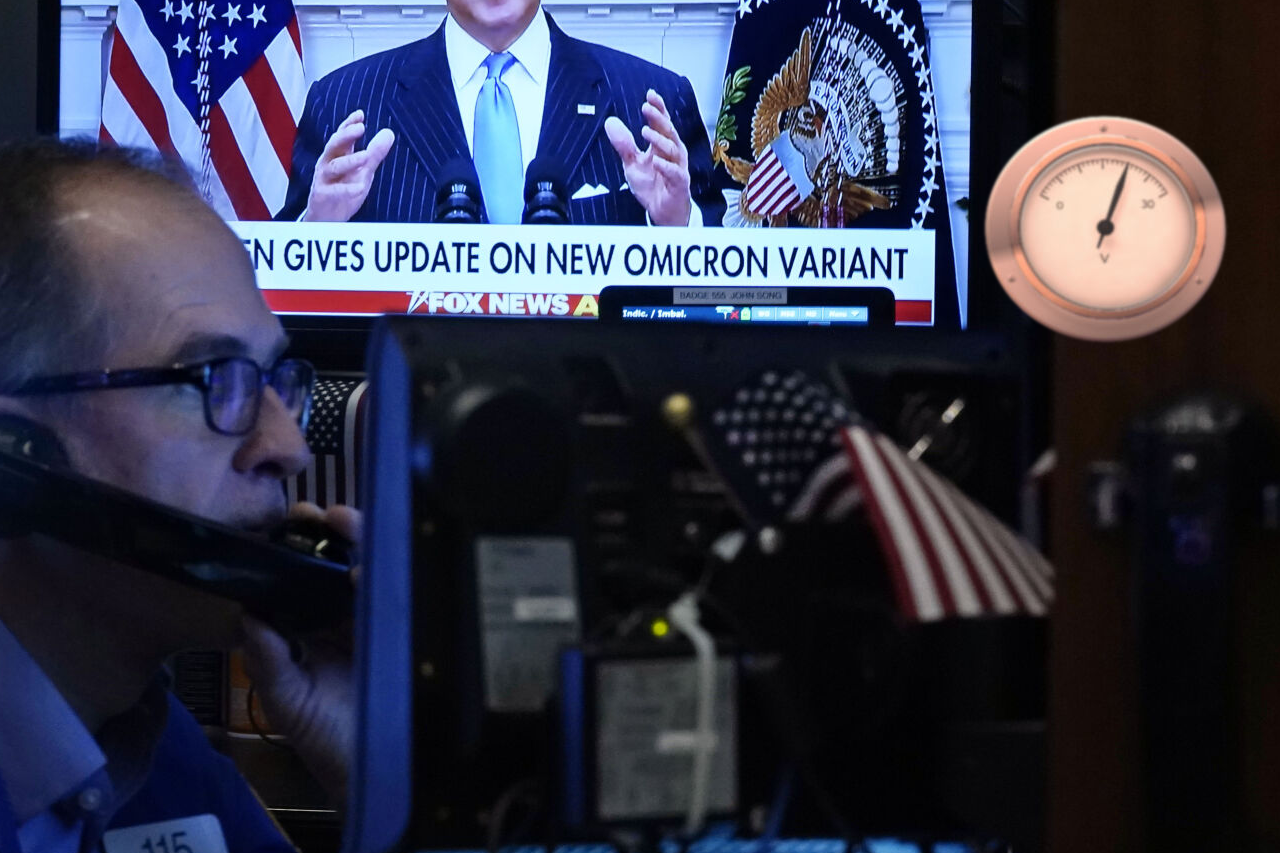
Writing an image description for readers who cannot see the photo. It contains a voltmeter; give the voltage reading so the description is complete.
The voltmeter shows 20 V
